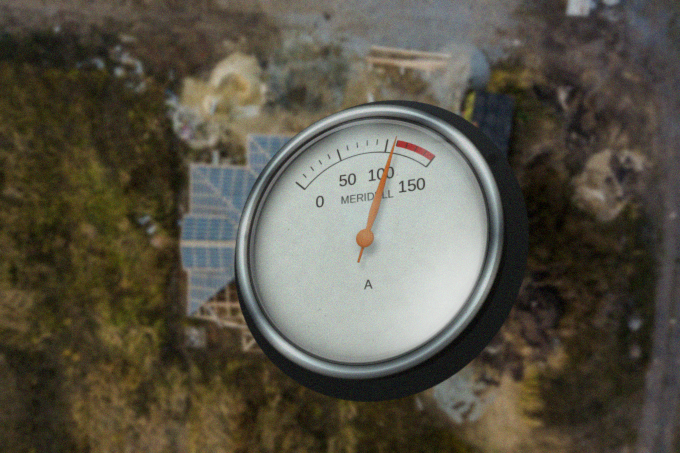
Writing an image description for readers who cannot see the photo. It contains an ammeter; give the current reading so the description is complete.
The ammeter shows 110 A
